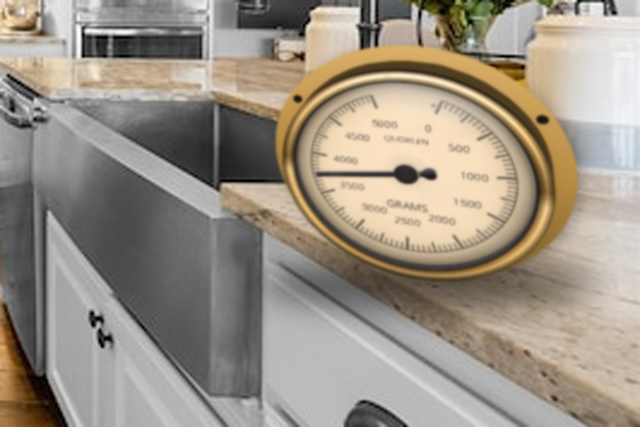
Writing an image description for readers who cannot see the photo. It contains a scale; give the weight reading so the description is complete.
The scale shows 3750 g
